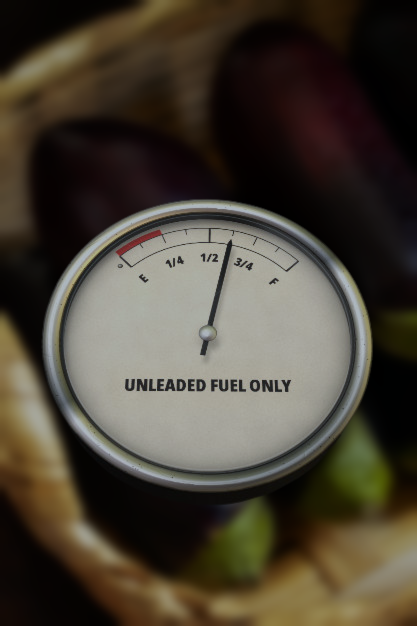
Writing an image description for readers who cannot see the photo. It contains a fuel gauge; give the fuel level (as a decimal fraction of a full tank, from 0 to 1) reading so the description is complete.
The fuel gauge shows 0.625
